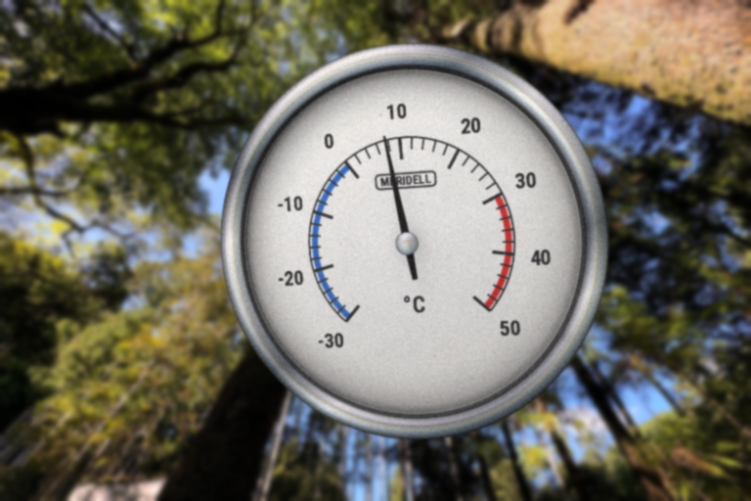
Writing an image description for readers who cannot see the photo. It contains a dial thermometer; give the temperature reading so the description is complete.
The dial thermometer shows 8 °C
